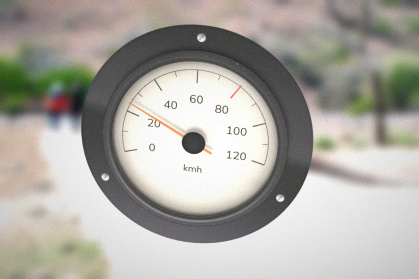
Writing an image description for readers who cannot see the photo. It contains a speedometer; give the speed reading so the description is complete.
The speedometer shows 25 km/h
